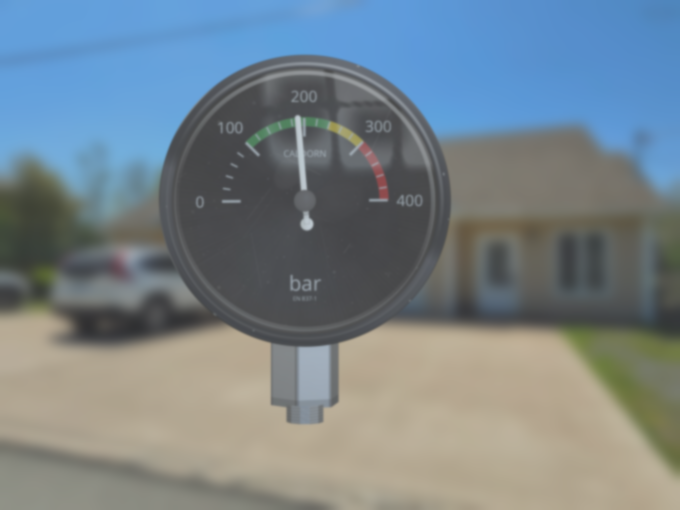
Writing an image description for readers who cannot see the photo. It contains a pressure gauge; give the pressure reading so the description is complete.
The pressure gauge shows 190 bar
